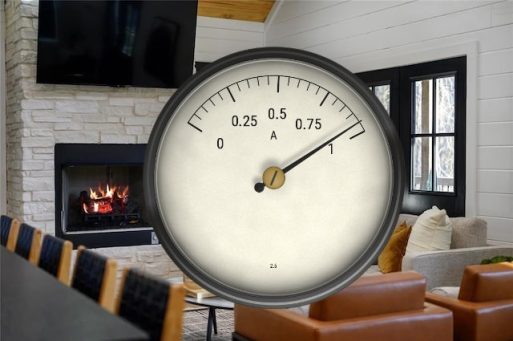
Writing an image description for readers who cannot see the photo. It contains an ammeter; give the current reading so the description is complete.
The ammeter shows 0.95 A
